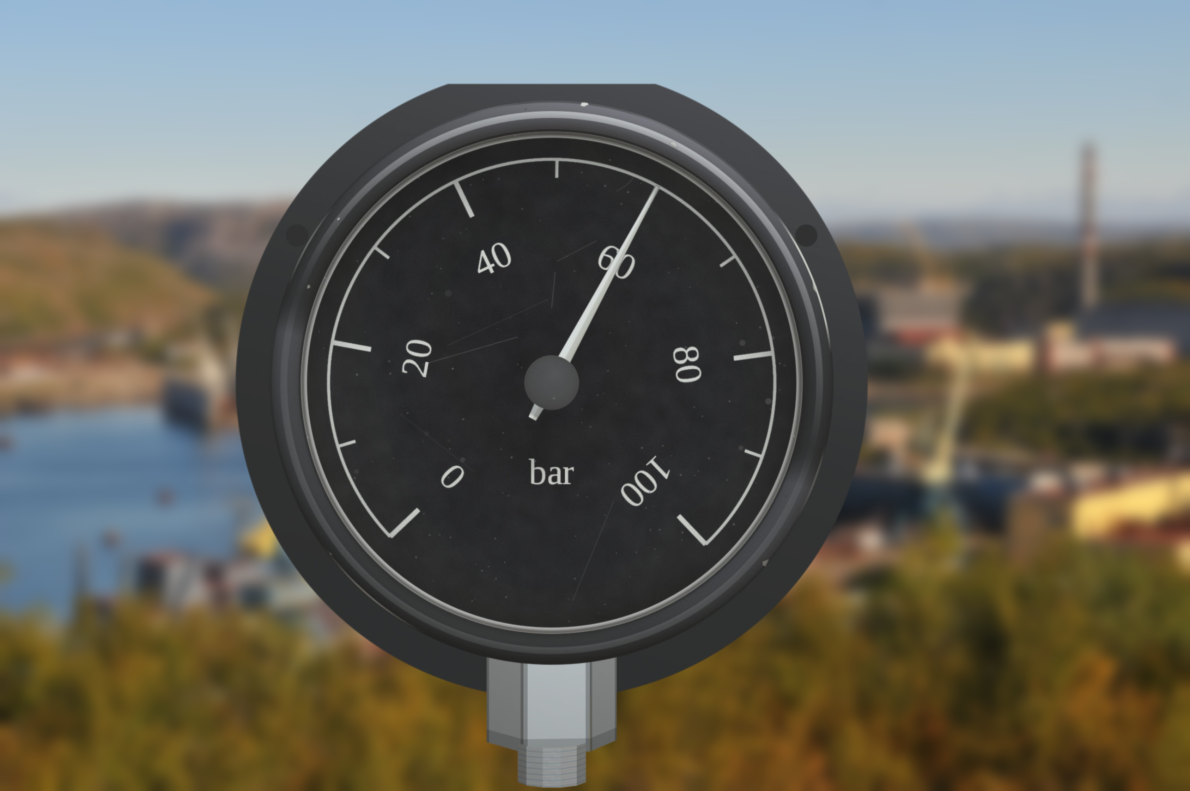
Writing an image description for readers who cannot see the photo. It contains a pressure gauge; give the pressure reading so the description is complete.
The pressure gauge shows 60 bar
